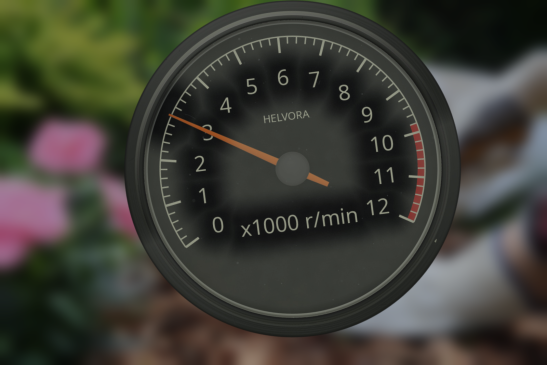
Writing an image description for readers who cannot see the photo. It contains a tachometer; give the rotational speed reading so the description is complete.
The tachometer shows 3000 rpm
